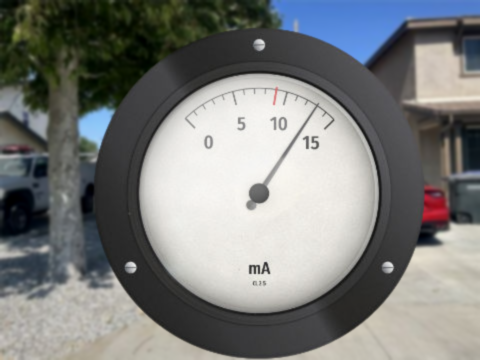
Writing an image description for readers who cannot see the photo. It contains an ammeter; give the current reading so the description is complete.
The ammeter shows 13 mA
